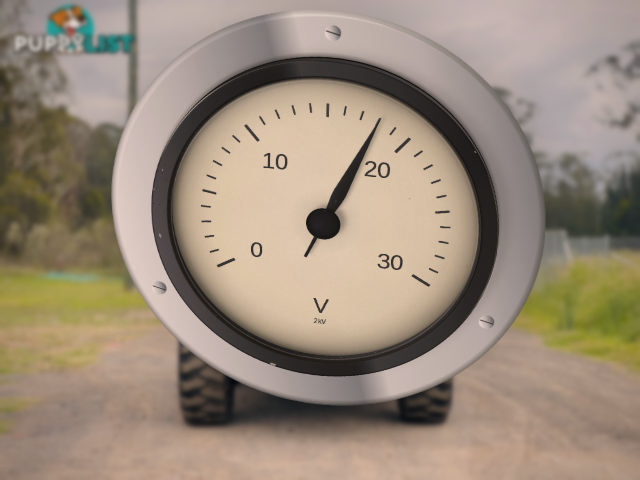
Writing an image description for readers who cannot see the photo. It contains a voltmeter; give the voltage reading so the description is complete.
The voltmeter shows 18 V
